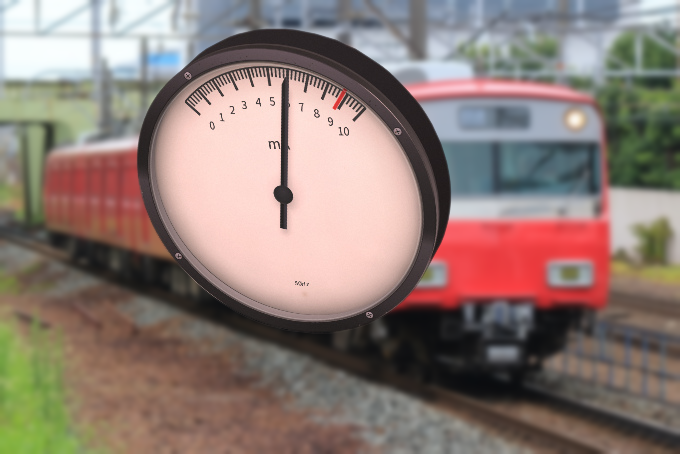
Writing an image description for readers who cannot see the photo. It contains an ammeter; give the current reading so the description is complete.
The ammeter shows 6 mA
